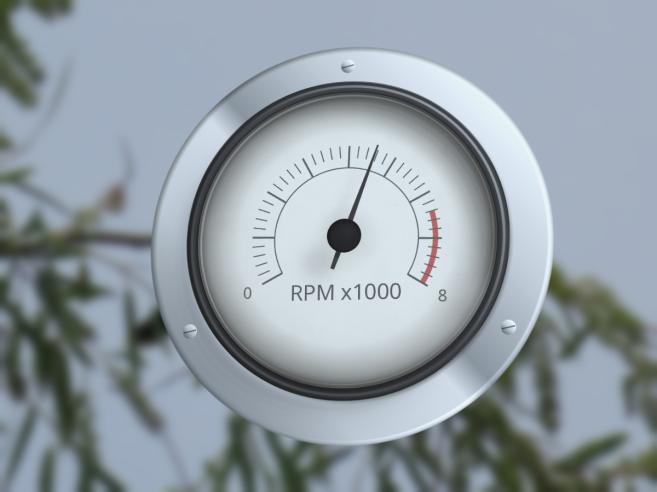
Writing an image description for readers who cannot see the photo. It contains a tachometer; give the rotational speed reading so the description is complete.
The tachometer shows 4600 rpm
